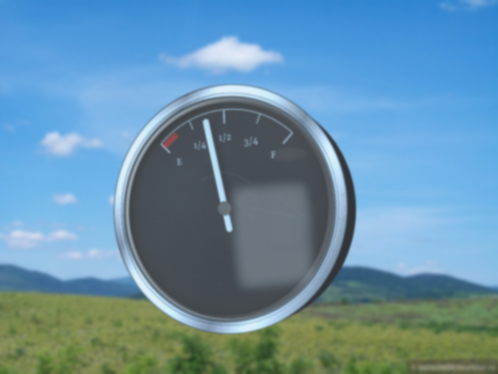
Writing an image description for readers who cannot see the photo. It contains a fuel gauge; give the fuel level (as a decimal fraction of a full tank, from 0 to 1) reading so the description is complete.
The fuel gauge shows 0.375
